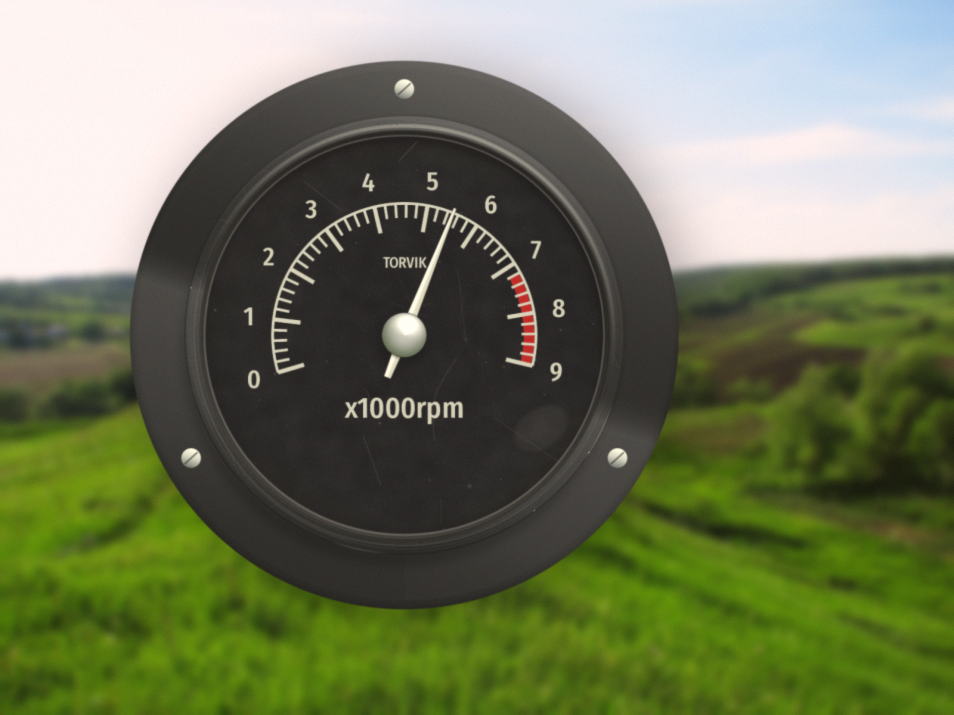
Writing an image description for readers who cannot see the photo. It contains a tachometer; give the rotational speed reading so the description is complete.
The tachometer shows 5500 rpm
